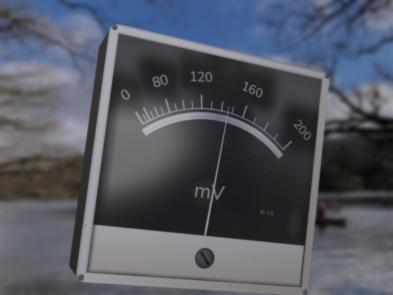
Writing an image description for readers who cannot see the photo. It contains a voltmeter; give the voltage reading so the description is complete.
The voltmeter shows 145 mV
